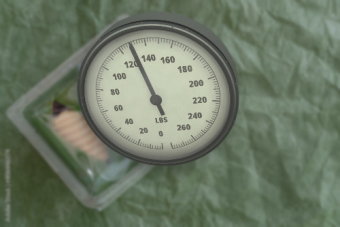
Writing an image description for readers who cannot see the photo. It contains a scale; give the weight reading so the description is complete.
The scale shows 130 lb
